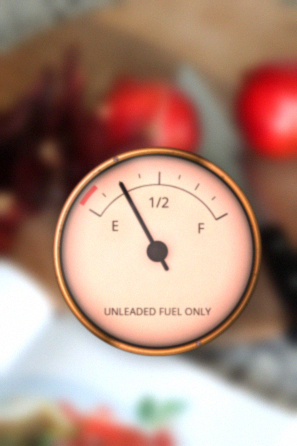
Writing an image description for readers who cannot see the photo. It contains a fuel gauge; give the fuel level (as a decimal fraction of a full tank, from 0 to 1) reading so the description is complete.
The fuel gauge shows 0.25
